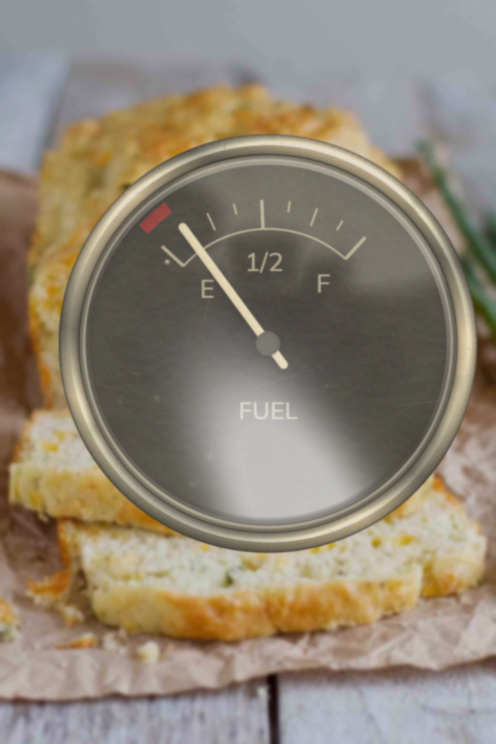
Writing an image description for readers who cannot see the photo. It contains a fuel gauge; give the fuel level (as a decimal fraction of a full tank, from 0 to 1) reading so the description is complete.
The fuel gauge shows 0.125
